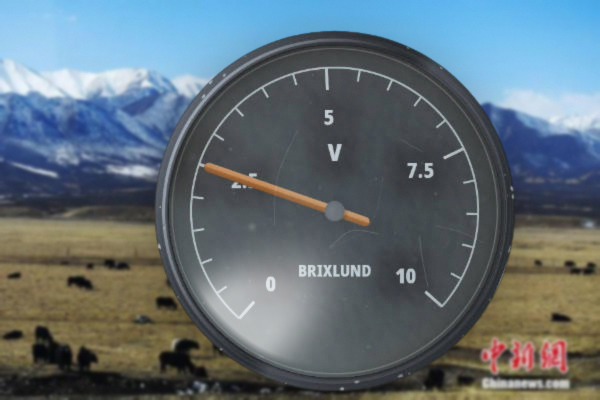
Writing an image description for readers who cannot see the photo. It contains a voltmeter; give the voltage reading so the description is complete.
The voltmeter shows 2.5 V
